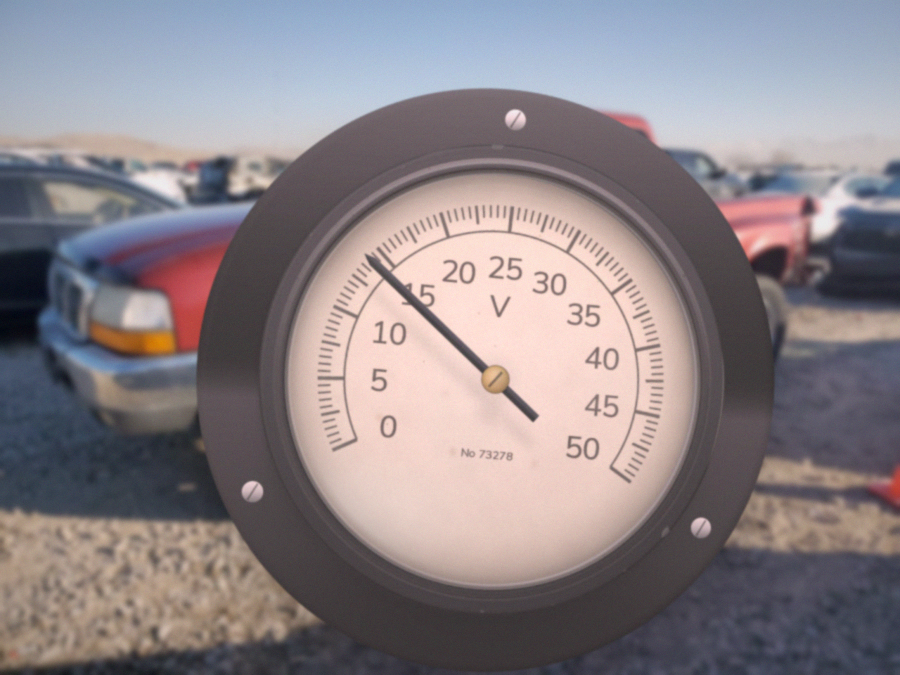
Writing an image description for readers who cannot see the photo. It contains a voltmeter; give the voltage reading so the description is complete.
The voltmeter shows 14 V
